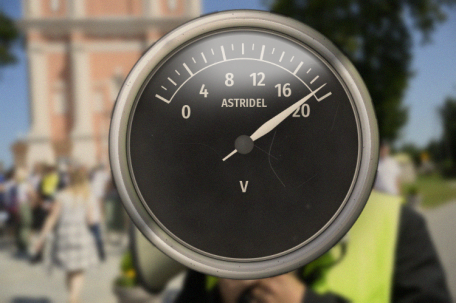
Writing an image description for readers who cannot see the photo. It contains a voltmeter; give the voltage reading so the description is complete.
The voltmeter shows 19 V
